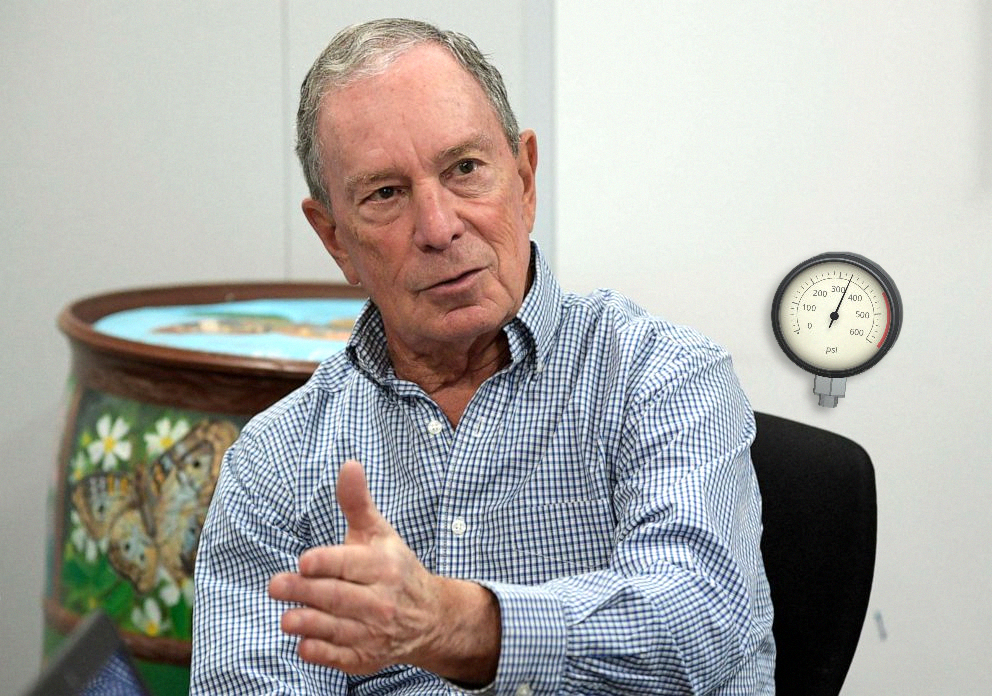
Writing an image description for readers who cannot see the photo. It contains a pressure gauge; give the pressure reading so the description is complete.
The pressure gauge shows 340 psi
